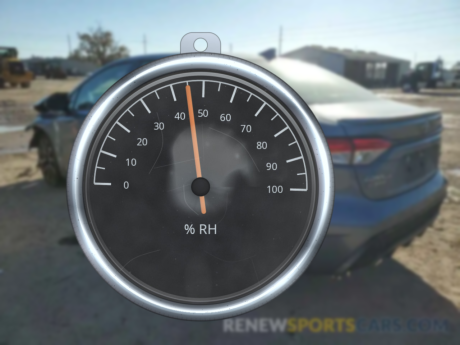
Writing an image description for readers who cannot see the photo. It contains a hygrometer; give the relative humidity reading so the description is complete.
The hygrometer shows 45 %
